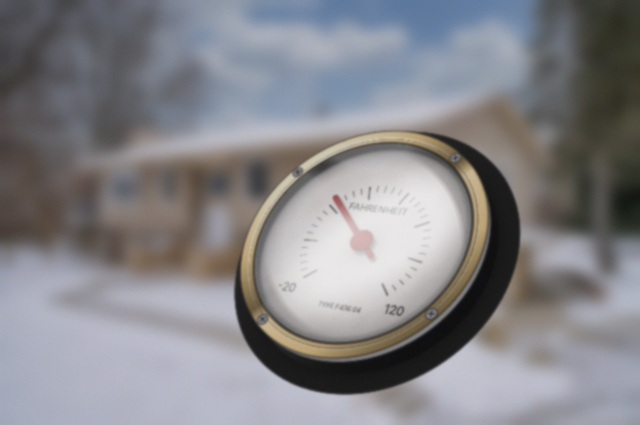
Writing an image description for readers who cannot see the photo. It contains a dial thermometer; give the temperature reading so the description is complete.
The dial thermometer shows 24 °F
